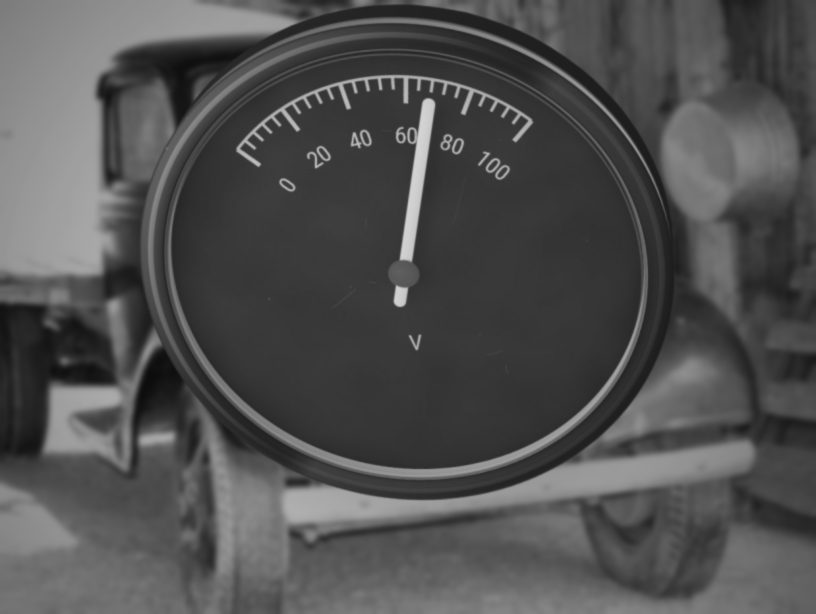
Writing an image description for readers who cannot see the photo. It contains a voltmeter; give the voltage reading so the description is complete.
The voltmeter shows 68 V
